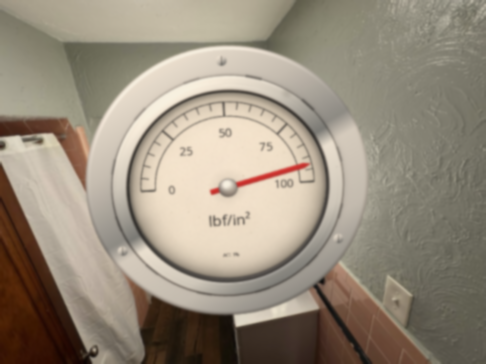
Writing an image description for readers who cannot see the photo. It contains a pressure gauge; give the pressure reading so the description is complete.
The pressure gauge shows 92.5 psi
